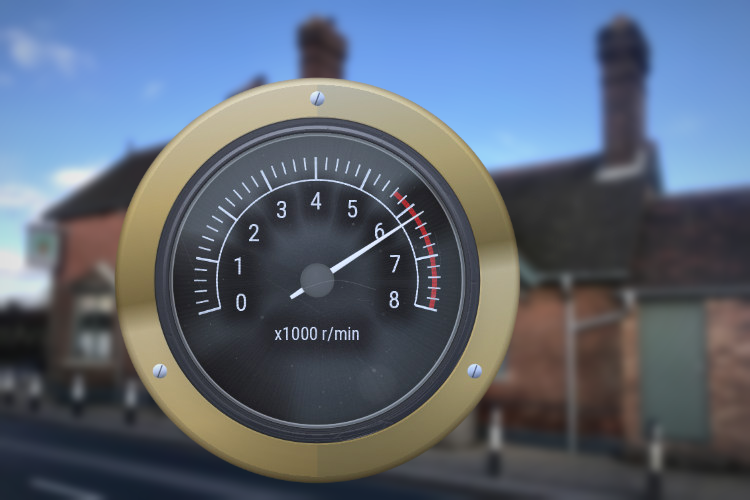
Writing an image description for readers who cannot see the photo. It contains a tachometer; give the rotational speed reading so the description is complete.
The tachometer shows 6200 rpm
